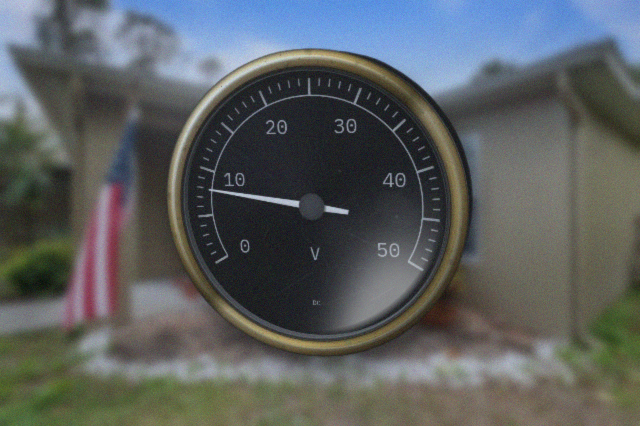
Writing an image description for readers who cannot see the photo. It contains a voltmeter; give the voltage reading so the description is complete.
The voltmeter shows 8 V
